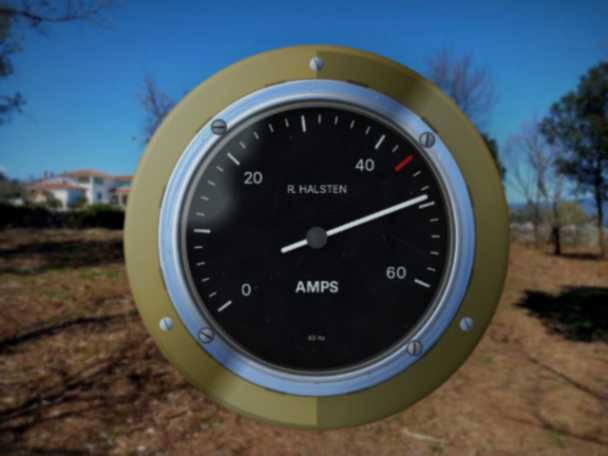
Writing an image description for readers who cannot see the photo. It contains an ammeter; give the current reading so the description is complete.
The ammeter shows 49 A
